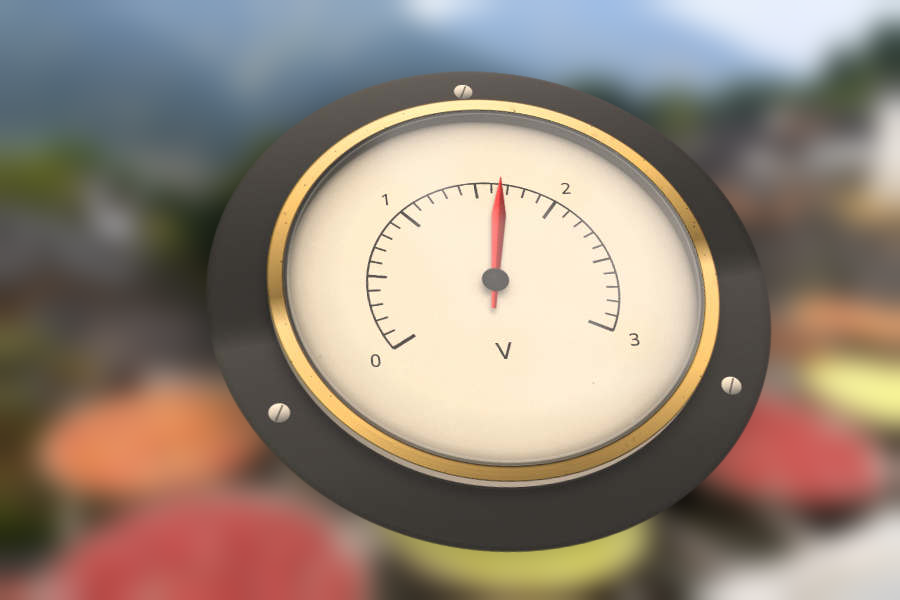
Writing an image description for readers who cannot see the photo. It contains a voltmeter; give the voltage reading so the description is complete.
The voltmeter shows 1.65 V
